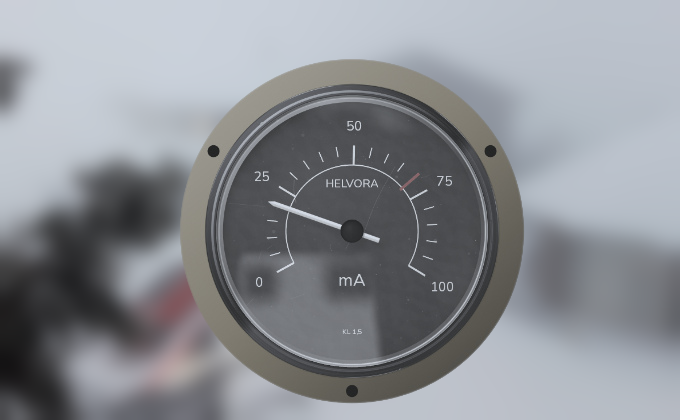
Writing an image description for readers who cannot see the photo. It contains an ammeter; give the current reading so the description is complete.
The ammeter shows 20 mA
